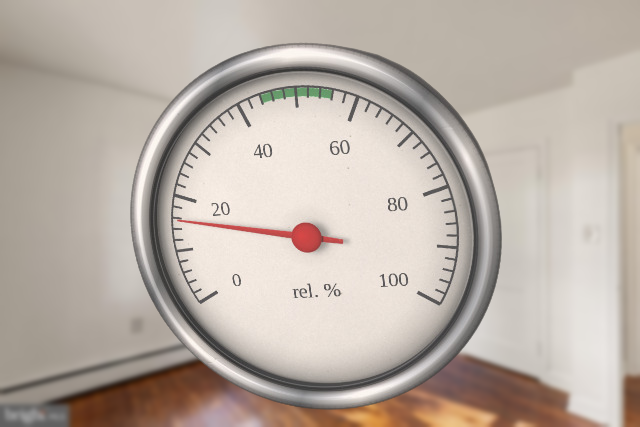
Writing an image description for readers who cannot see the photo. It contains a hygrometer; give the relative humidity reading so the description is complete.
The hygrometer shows 16 %
